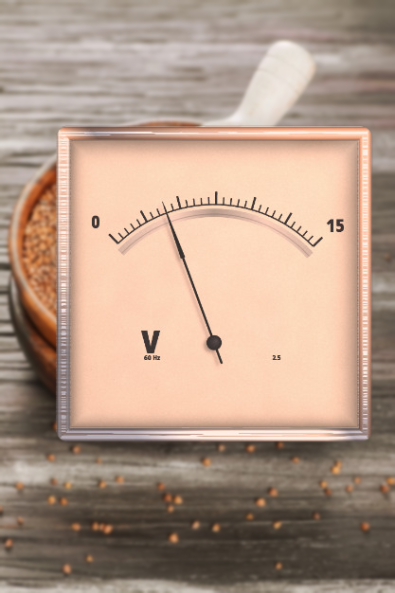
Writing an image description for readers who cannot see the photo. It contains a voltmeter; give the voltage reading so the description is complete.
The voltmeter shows 4 V
